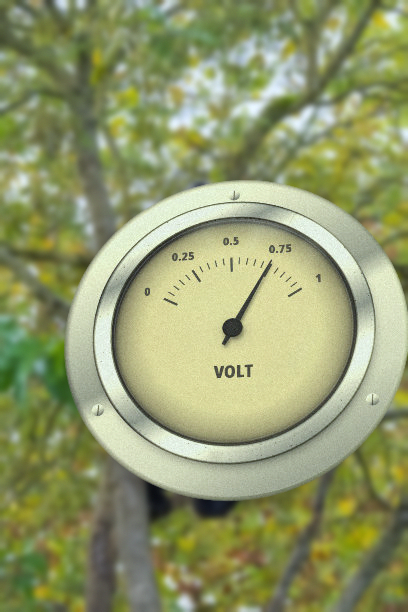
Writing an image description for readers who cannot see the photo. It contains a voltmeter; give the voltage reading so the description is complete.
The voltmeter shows 0.75 V
